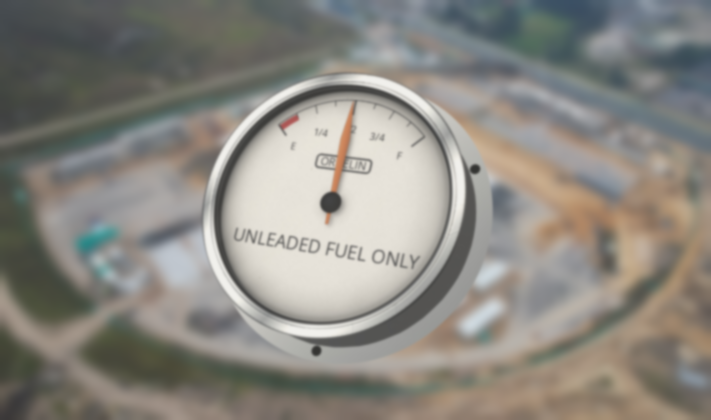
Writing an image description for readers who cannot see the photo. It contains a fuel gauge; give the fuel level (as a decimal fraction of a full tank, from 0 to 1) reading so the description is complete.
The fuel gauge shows 0.5
